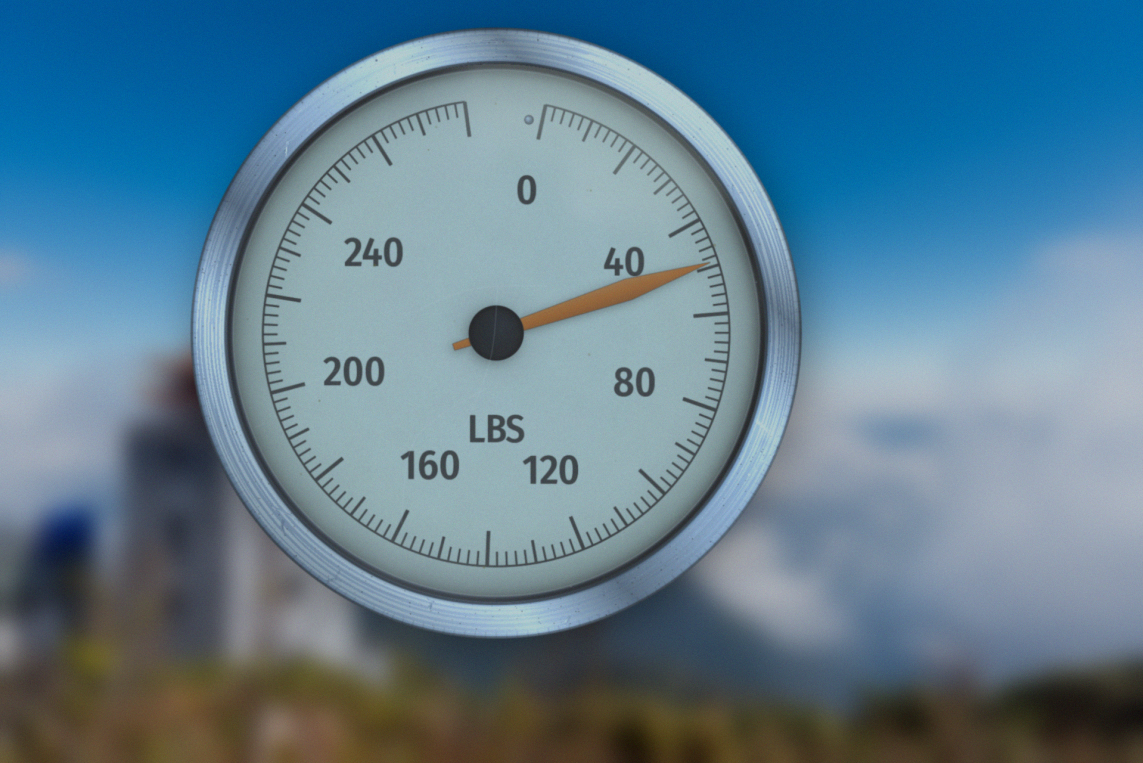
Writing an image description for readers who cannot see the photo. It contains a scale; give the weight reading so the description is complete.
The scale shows 49 lb
